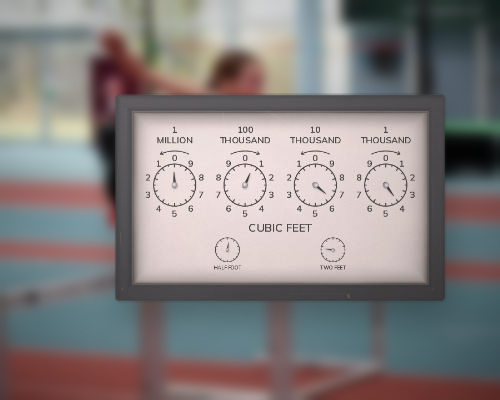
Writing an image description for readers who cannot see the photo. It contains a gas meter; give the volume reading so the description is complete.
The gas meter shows 6400 ft³
